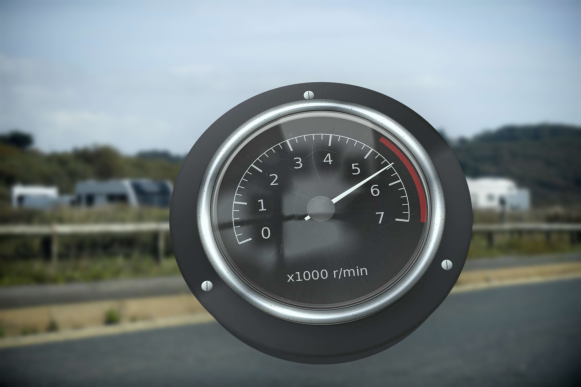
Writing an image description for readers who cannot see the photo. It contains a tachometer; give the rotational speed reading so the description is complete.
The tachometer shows 5600 rpm
